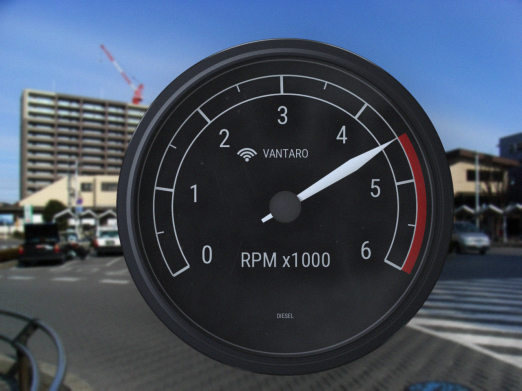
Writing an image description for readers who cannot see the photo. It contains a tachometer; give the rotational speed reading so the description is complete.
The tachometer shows 4500 rpm
